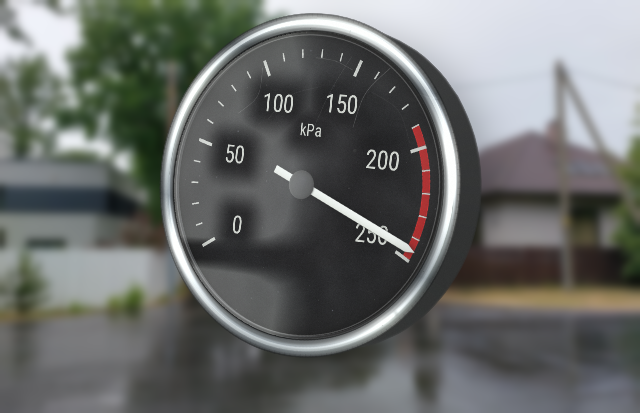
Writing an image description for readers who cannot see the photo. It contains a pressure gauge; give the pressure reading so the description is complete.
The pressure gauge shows 245 kPa
